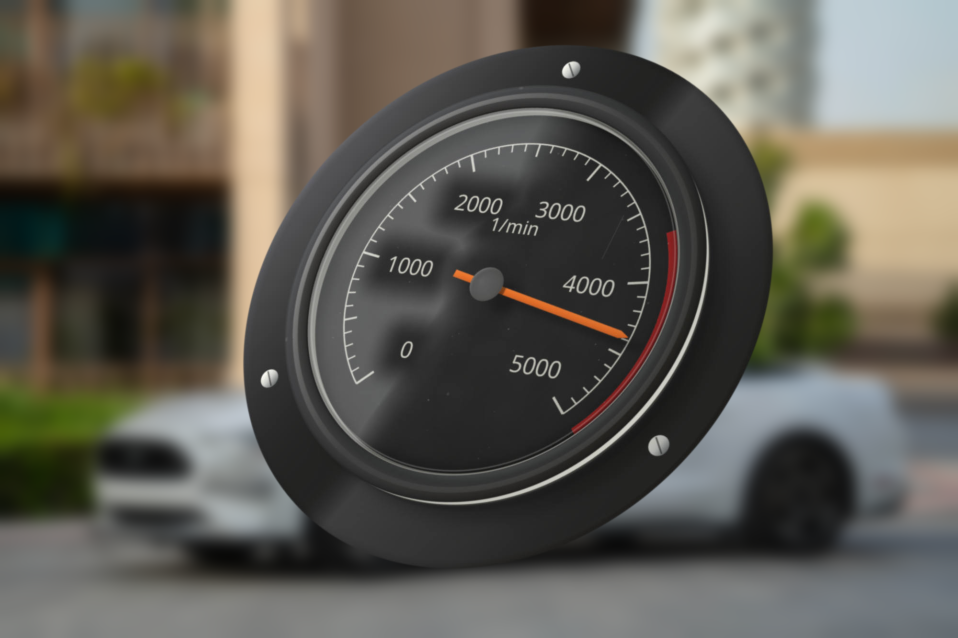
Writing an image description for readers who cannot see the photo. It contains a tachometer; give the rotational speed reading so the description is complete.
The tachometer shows 4400 rpm
